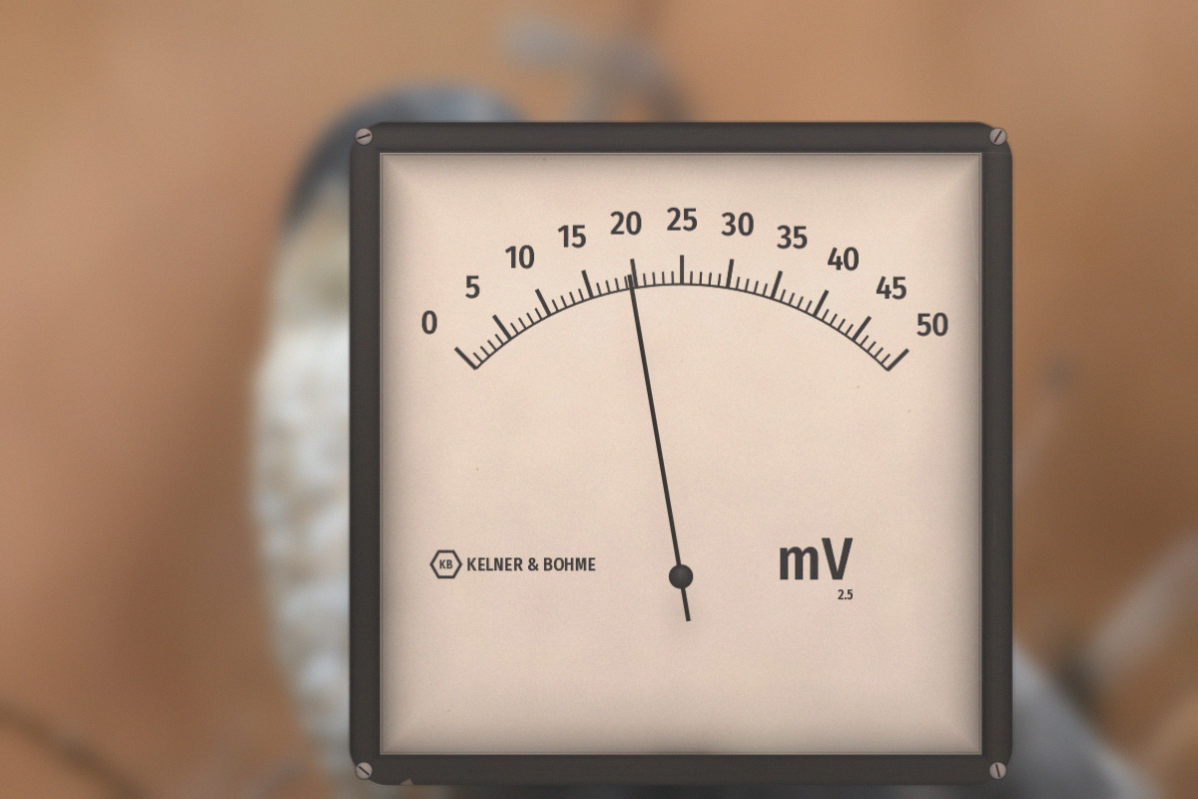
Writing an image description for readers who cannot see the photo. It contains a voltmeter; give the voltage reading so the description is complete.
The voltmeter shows 19.5 mV
